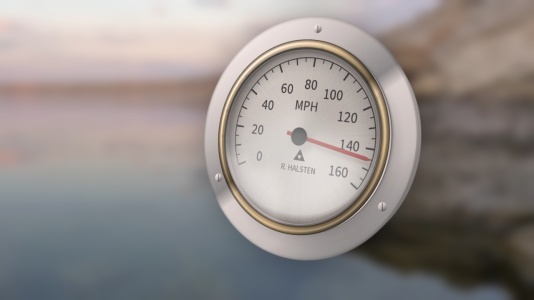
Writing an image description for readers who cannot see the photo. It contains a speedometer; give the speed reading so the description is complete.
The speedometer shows 145 mph
